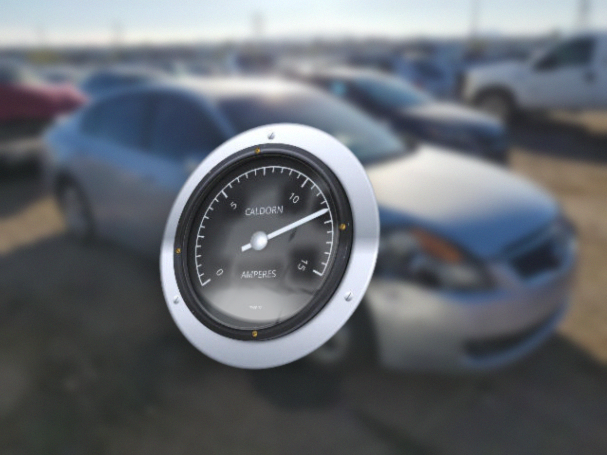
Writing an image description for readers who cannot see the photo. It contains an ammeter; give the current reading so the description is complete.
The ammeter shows 12 A
